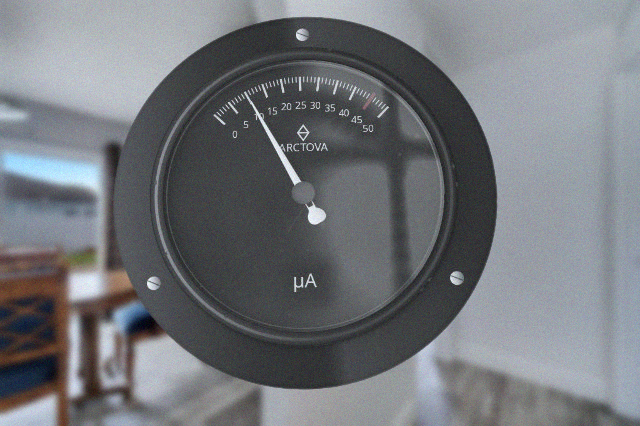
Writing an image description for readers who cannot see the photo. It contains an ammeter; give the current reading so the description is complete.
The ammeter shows 10 µA
